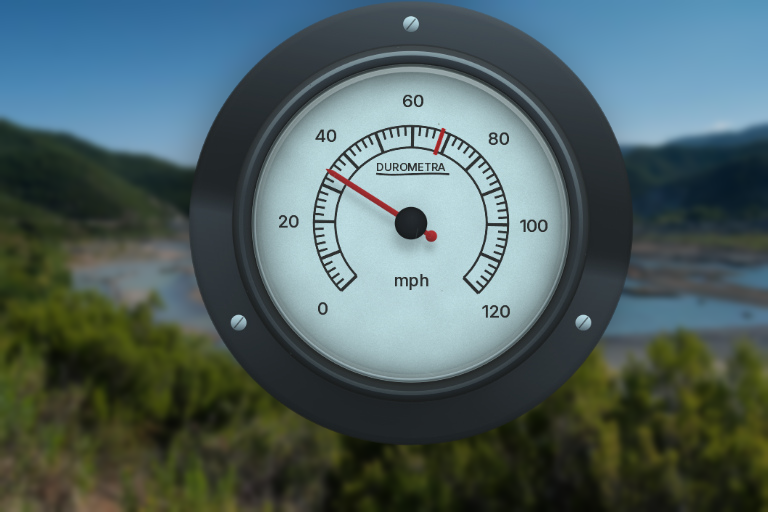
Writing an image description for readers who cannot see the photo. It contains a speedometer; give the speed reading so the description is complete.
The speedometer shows 34 mph
